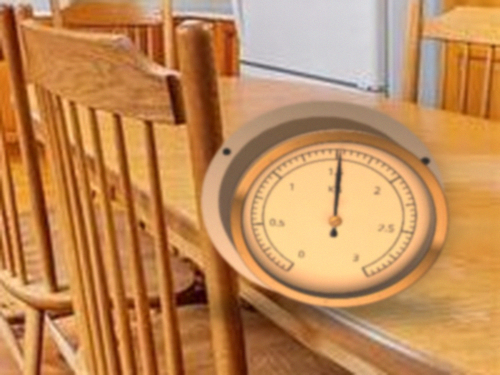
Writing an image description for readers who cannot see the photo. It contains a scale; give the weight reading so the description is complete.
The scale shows 1.5 kg
